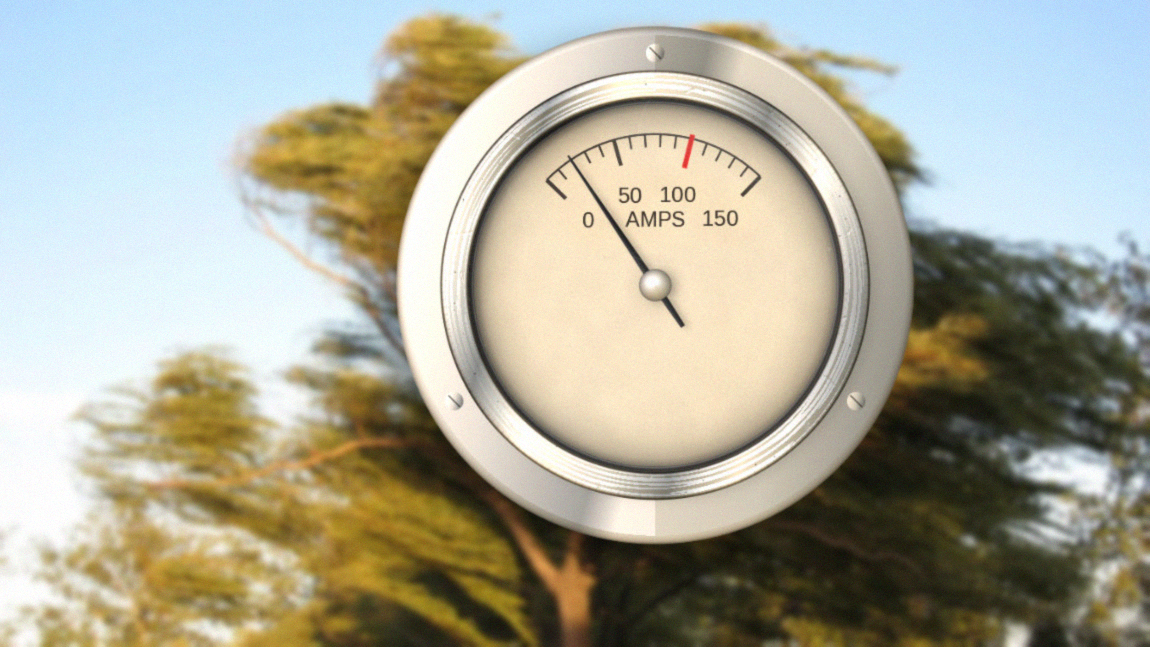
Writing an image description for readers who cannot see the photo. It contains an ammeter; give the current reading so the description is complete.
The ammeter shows 20 A
